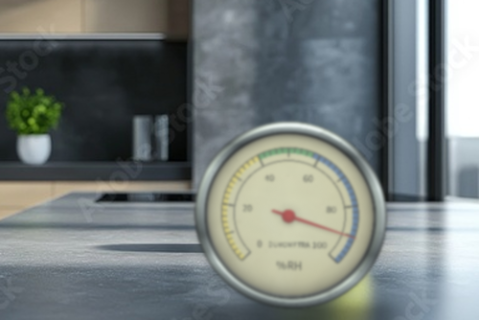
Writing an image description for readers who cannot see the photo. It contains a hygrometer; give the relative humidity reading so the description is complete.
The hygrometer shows 90 %
